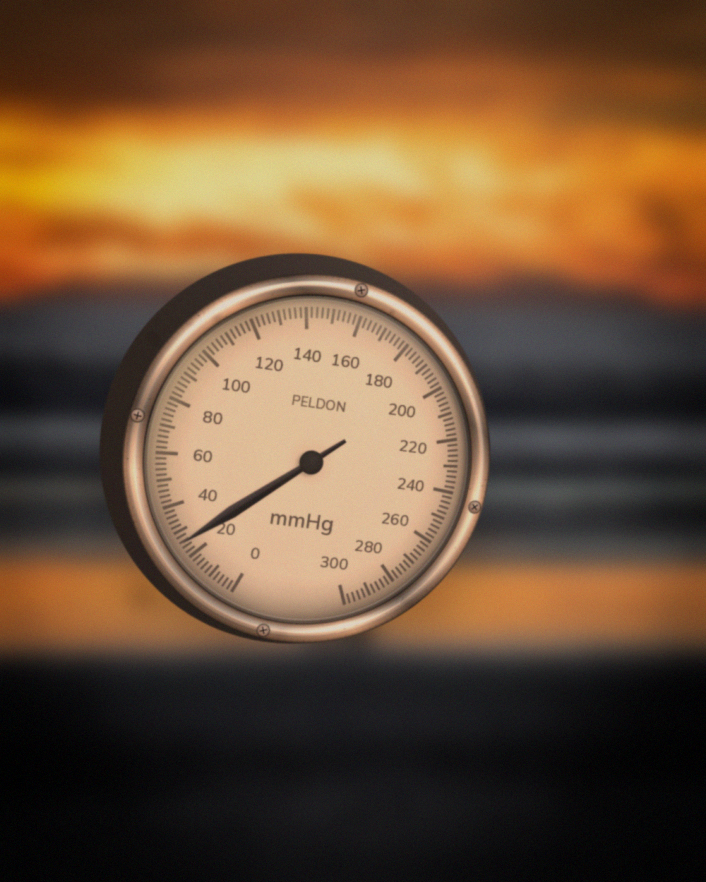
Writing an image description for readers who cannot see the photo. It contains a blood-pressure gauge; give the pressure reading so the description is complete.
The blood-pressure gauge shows 26 mmHg
